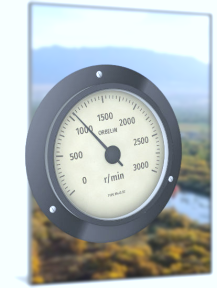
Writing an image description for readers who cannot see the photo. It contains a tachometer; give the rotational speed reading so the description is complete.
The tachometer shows 1050 rpm
